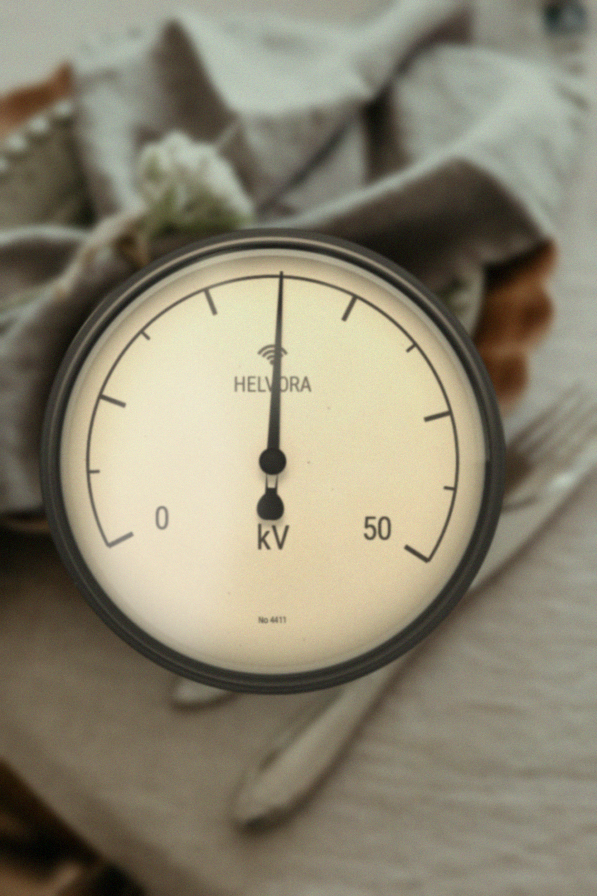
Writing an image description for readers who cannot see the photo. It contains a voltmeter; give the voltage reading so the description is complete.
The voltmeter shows 25 kV
